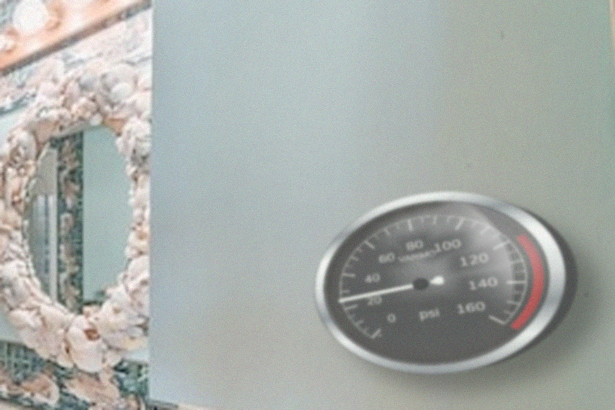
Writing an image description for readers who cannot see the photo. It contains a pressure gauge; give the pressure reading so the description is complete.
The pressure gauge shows 25 psi
